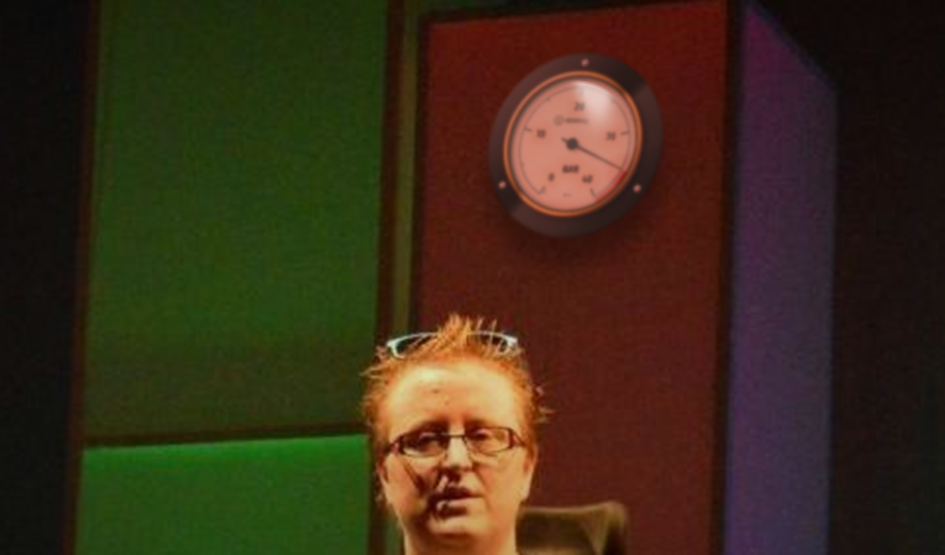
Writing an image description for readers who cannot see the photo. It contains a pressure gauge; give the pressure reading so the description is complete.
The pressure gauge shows 35 bar
